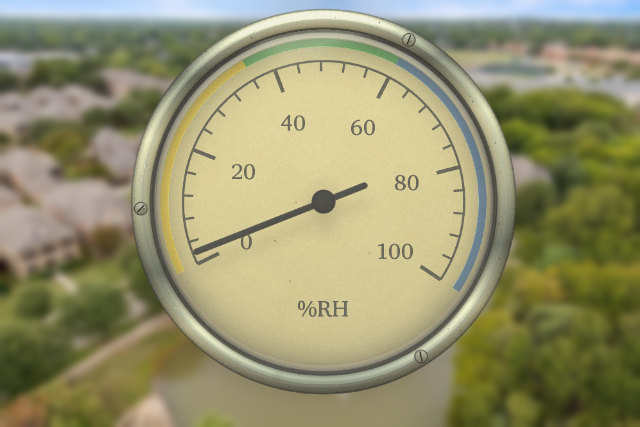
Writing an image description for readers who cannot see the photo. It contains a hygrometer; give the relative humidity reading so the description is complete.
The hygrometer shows 2 %
